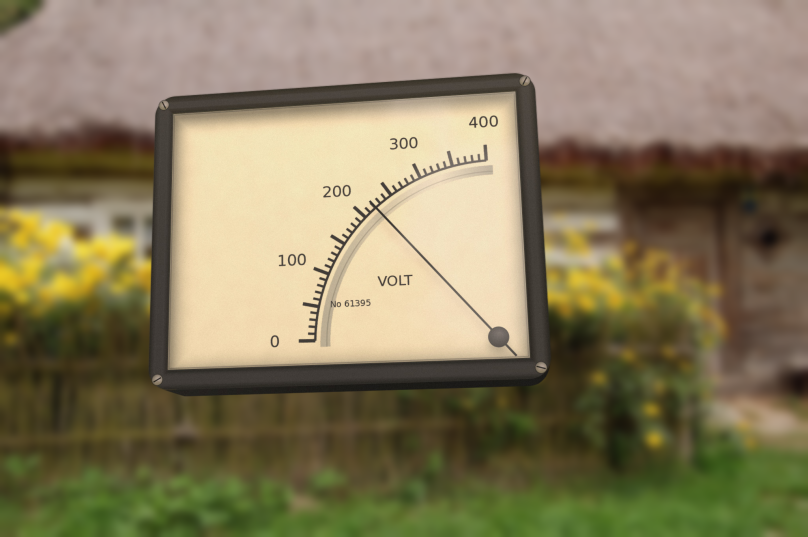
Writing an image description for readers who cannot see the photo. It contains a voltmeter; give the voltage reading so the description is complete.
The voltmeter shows 220 V
